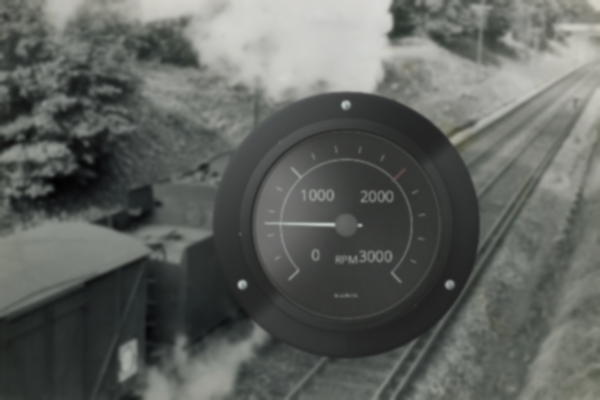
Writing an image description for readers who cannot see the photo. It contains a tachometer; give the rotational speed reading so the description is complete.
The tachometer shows 500 rpm
